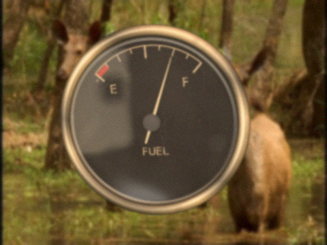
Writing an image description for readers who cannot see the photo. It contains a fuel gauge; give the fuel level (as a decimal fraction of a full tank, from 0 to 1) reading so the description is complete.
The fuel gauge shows 0.75
